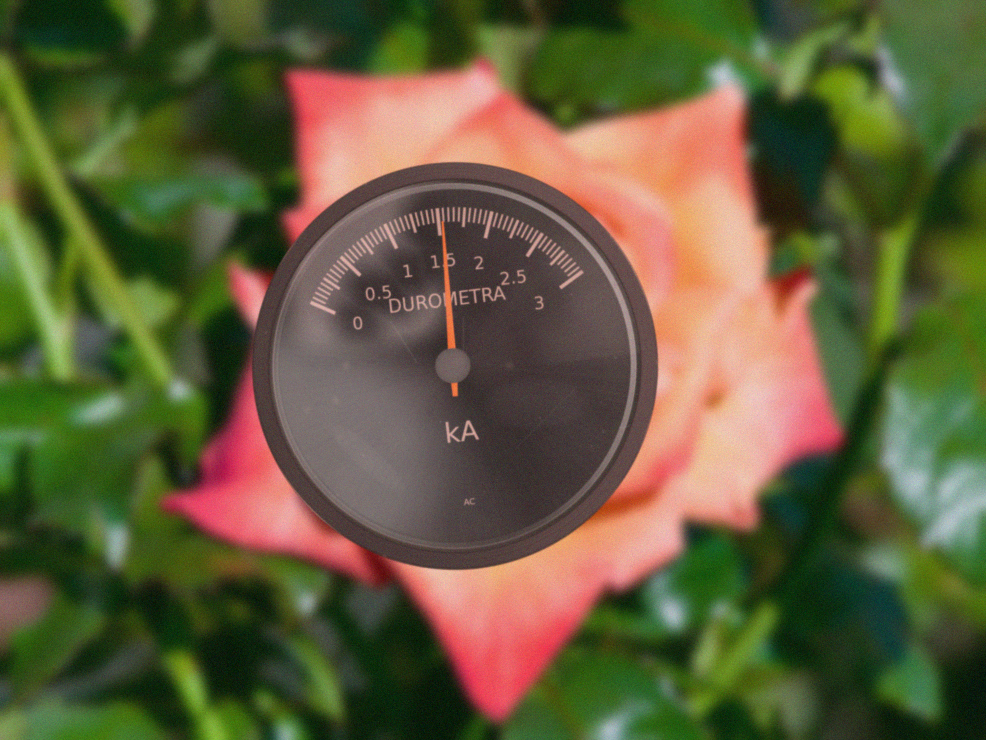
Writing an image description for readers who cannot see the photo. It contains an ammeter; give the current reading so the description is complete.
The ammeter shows 1.55 kA
